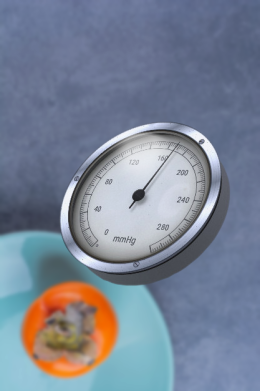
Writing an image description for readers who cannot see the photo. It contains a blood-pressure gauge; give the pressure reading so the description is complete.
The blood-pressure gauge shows 170 mmHg
